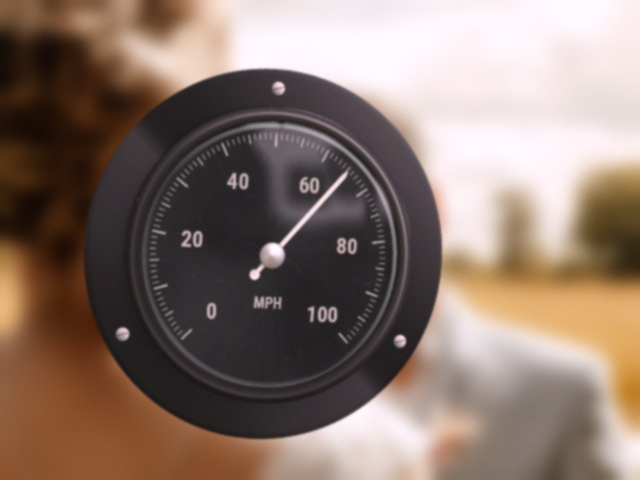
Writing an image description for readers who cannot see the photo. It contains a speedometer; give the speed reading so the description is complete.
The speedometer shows 65 mph
